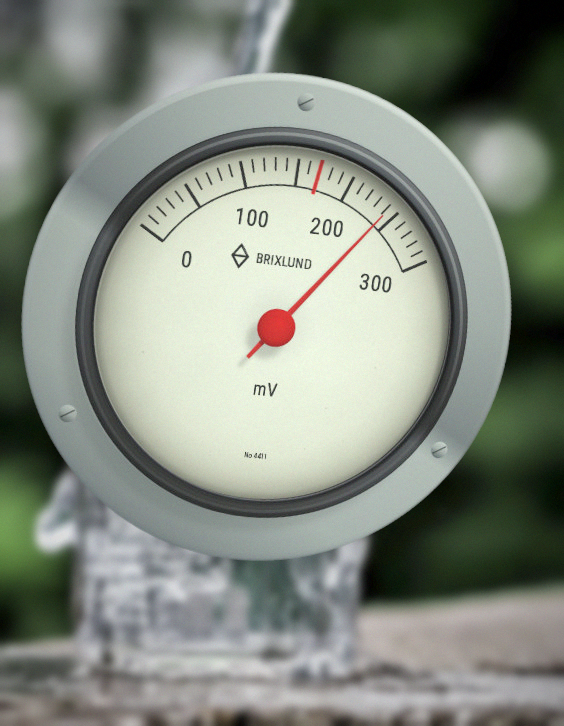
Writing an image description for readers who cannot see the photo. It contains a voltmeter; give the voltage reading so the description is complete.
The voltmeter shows 240 mV
